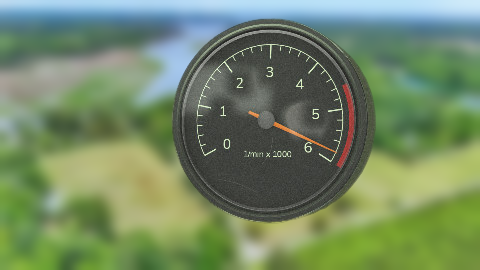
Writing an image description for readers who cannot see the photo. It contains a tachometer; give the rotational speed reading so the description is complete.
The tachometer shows 5800 rpm
